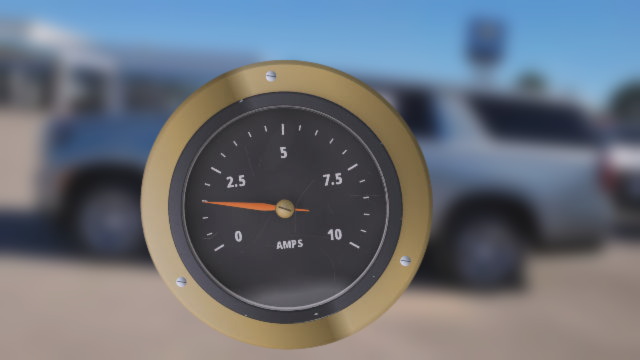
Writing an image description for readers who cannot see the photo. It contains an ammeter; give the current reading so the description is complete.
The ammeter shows 1.5 A
